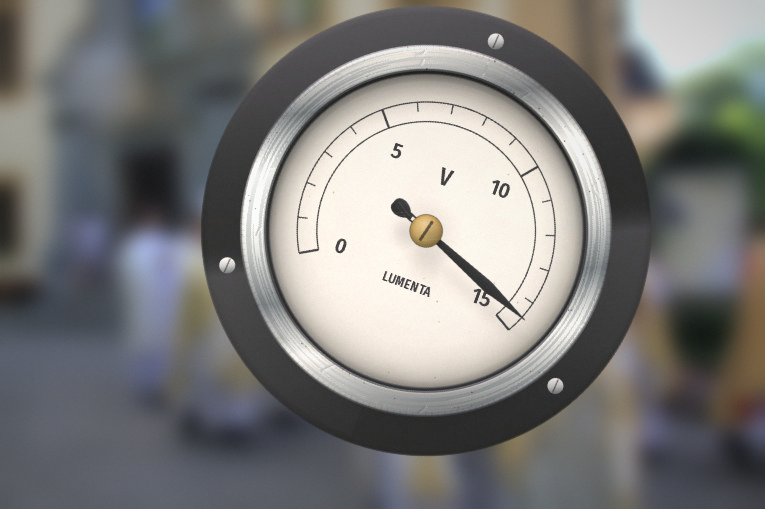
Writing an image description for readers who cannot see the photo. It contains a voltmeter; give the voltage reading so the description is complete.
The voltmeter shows 14.5 V
